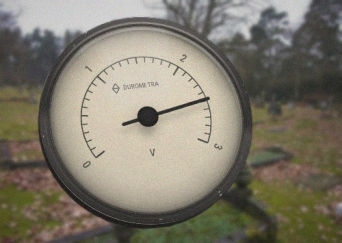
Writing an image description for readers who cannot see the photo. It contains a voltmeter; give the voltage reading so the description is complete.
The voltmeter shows 2.5 V
